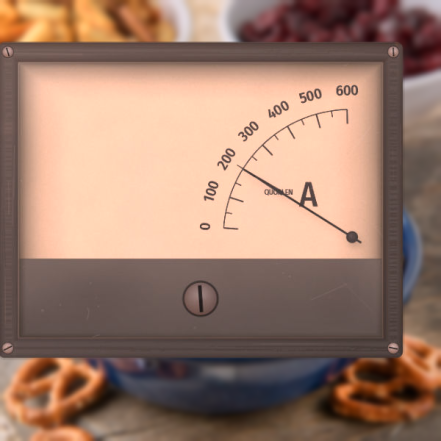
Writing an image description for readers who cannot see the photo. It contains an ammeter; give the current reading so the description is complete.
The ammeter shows 200 A
